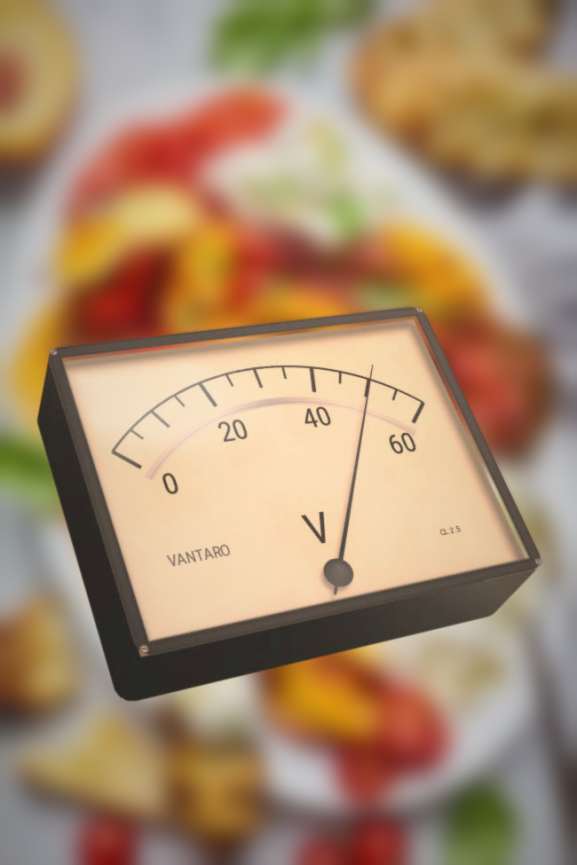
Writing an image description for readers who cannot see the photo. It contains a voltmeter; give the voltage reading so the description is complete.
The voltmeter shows 50 V
